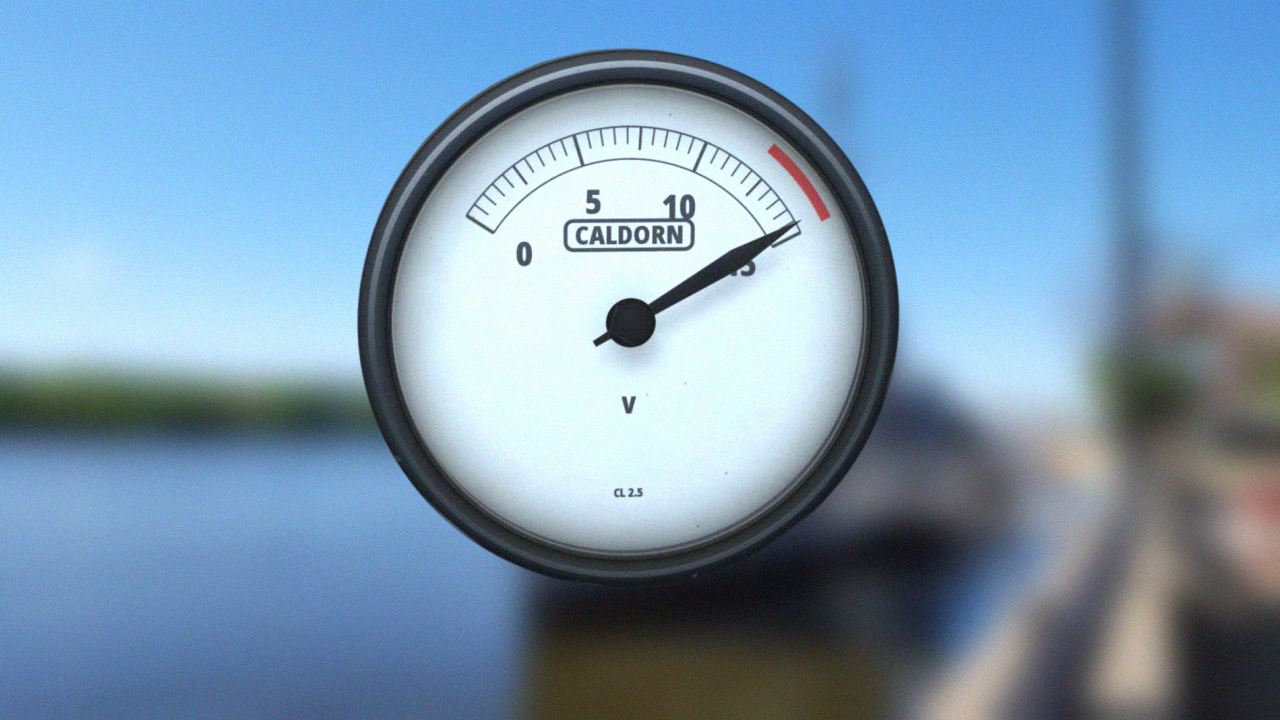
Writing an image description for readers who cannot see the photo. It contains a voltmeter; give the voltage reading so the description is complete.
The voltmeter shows 14.5 V
